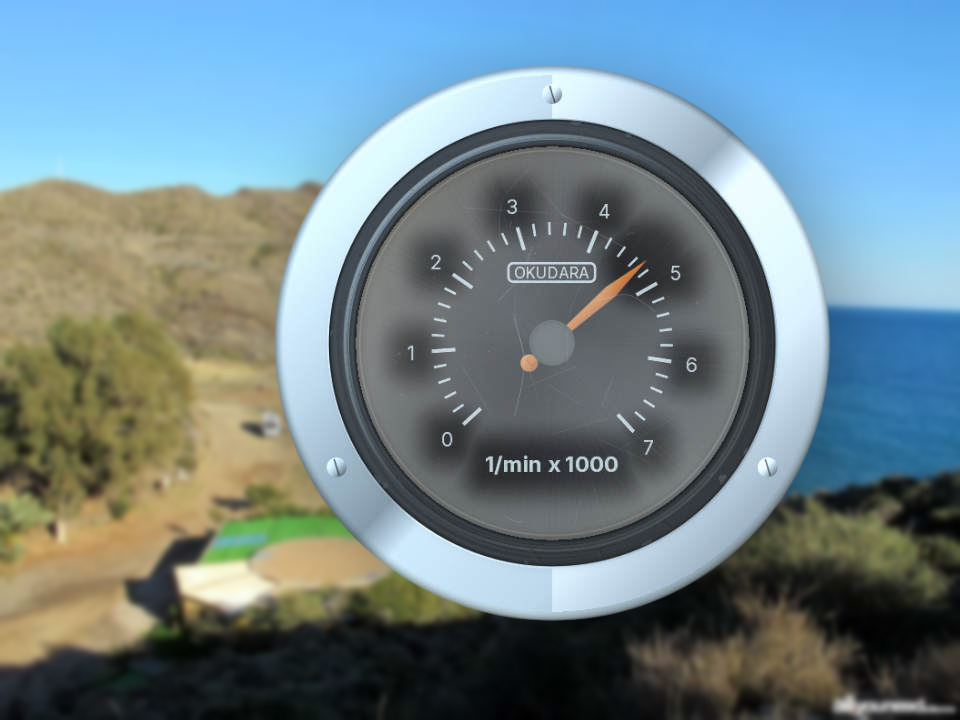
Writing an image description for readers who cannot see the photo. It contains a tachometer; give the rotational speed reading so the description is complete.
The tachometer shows 4700 rpm
